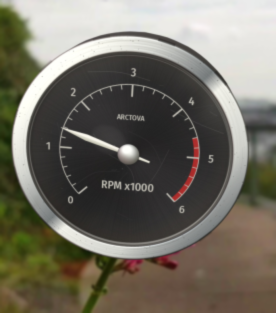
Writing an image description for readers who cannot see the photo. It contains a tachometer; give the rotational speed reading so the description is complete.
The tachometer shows 1400 rpm
